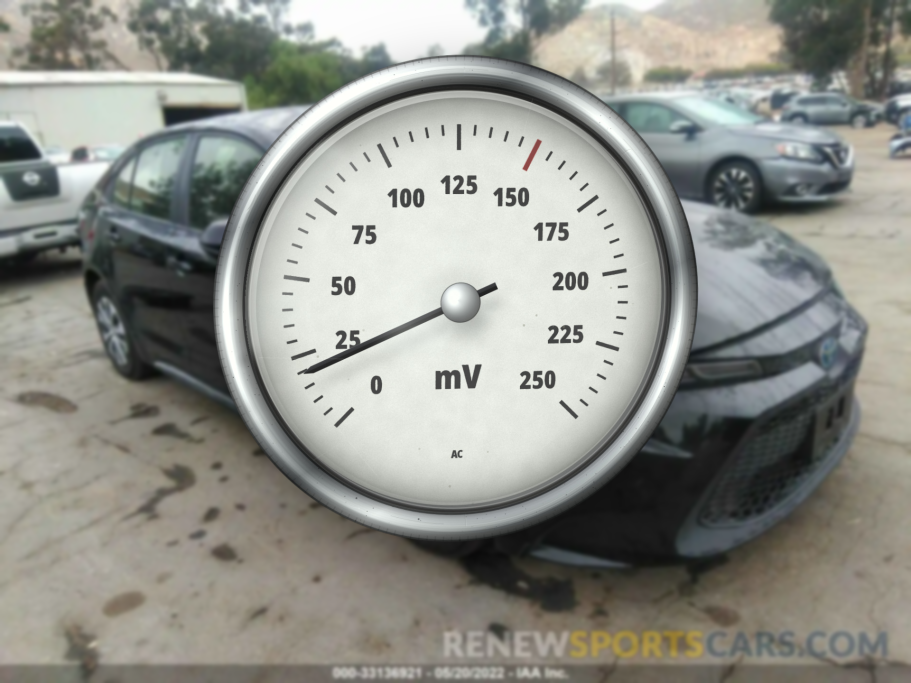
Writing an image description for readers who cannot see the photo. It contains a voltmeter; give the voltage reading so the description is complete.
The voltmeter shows 20 mV
